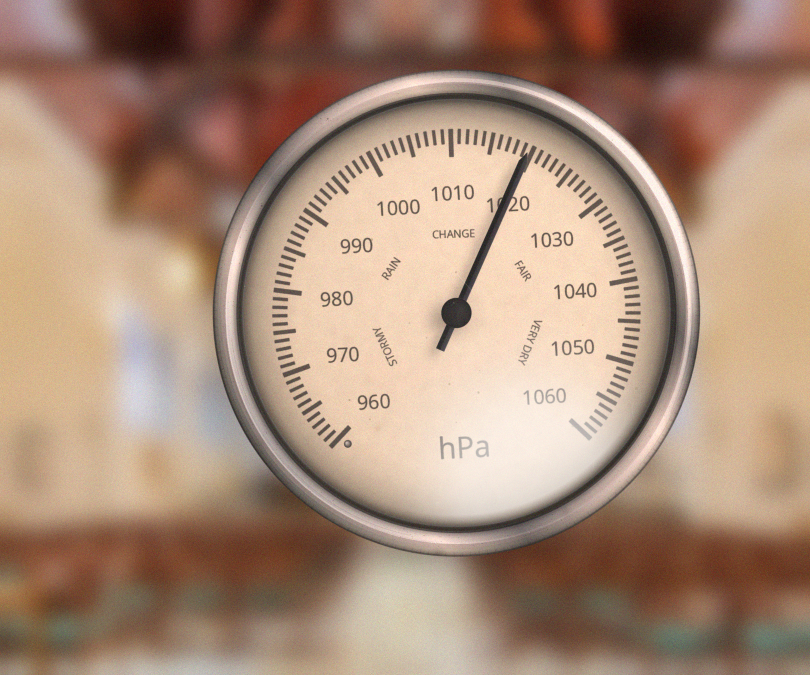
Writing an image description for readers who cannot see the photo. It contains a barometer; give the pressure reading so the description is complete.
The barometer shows 1019.5 hPa
